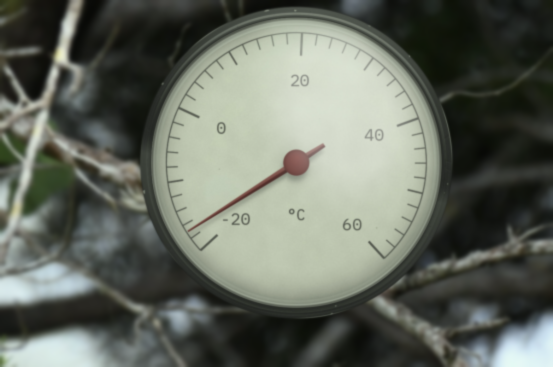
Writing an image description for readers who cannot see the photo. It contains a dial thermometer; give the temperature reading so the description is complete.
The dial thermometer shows -17 °C
